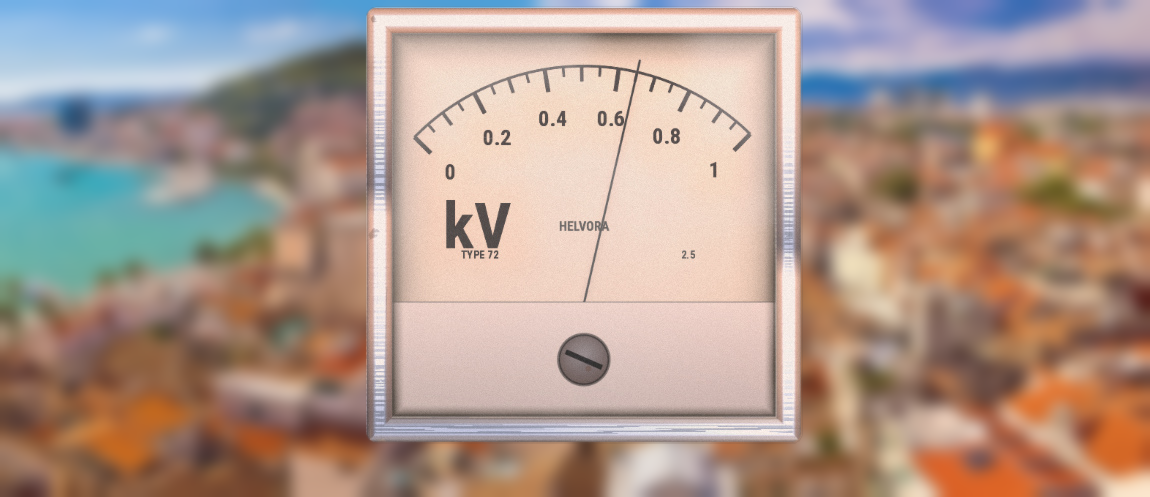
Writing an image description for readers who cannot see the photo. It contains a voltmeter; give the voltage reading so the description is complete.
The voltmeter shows 0.65 kV
